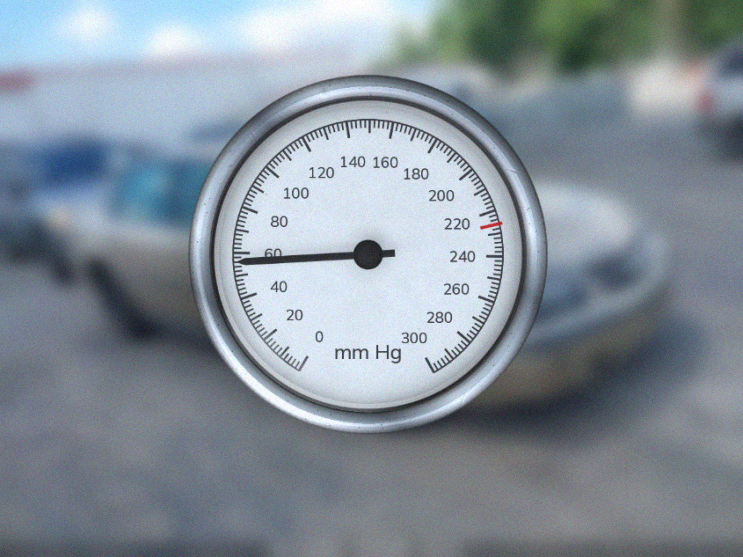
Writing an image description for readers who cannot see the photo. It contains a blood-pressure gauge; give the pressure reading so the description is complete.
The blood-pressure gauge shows 56 mmHg
